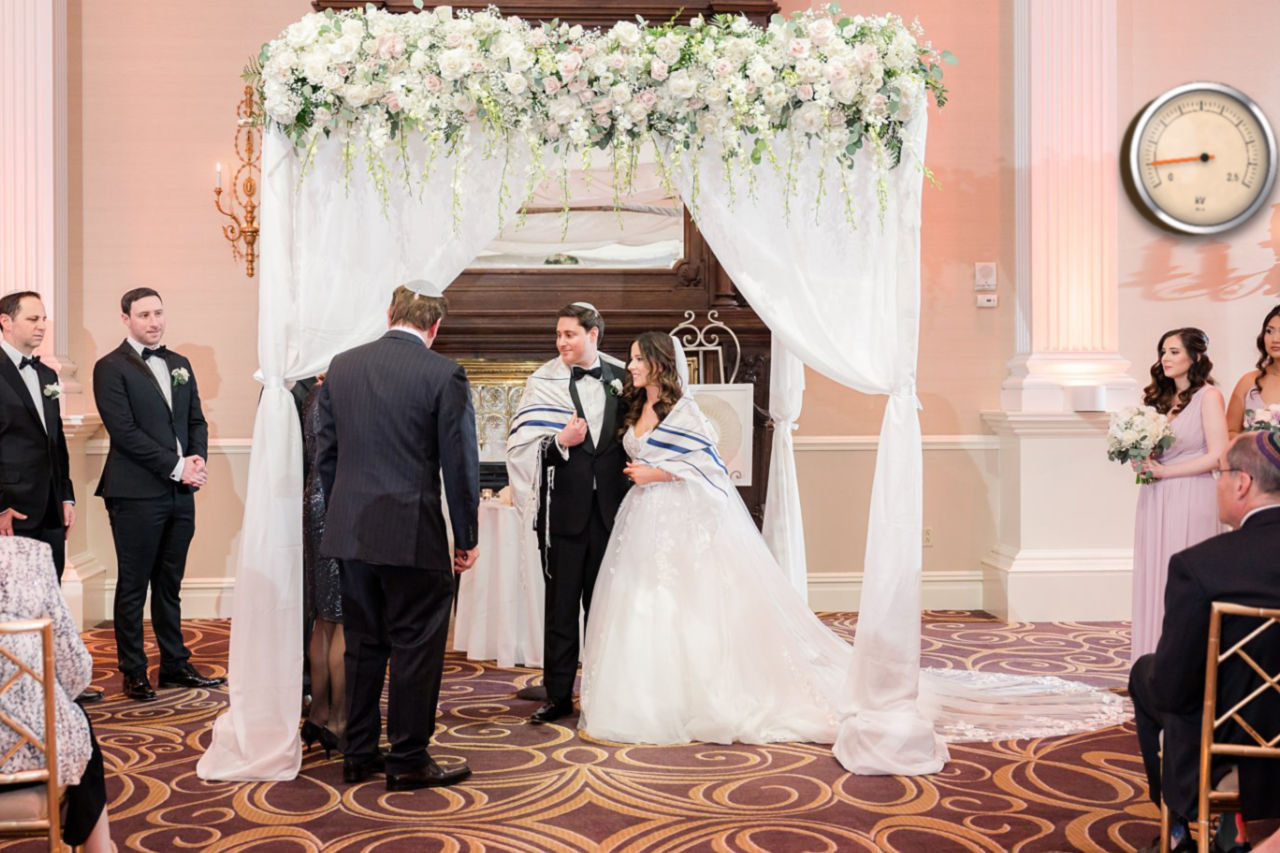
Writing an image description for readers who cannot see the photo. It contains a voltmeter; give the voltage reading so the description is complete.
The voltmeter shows 0.25 kV
